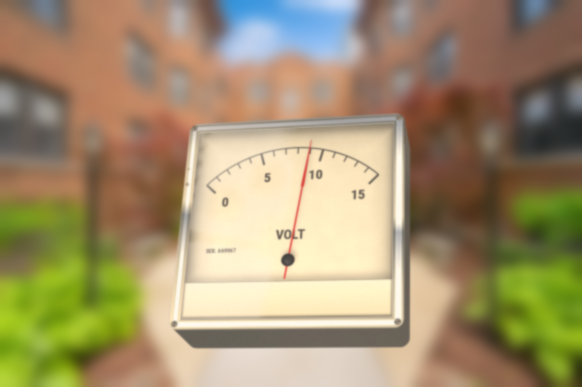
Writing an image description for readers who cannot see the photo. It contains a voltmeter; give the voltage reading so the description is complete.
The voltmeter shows 9 V
